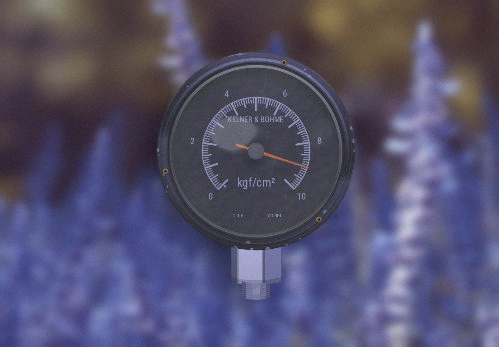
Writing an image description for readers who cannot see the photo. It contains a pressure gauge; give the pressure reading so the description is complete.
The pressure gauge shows 9 kg/cm²
